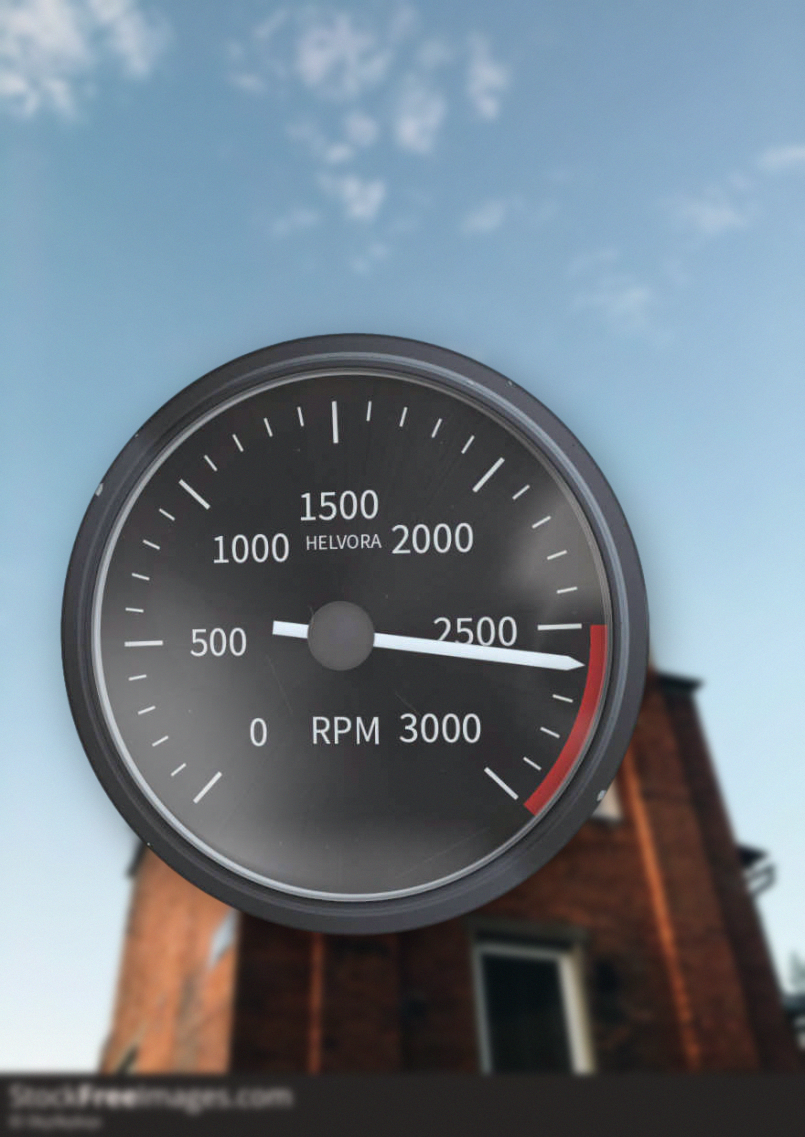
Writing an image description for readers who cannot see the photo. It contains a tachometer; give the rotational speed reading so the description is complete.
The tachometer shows 2600 rpm
